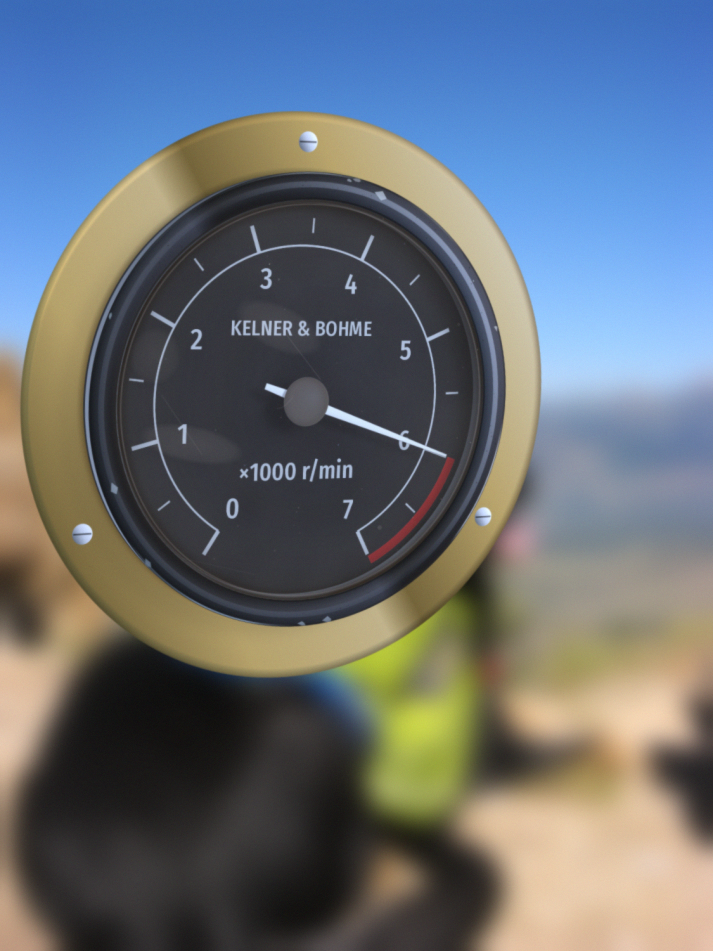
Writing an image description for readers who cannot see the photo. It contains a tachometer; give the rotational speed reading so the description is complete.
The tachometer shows 6000 rpm
